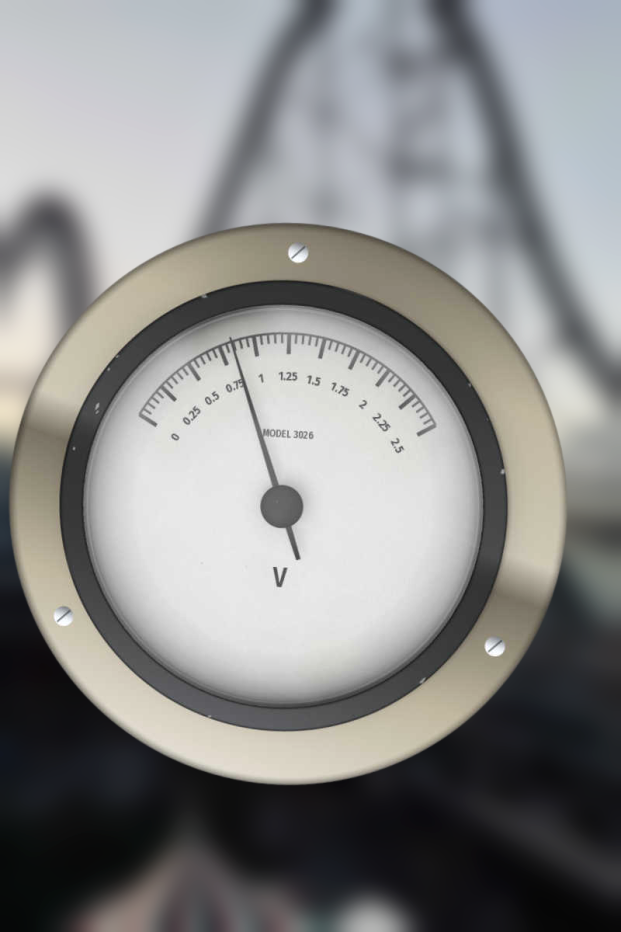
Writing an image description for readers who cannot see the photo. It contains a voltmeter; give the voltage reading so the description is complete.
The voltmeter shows 0.85 V
